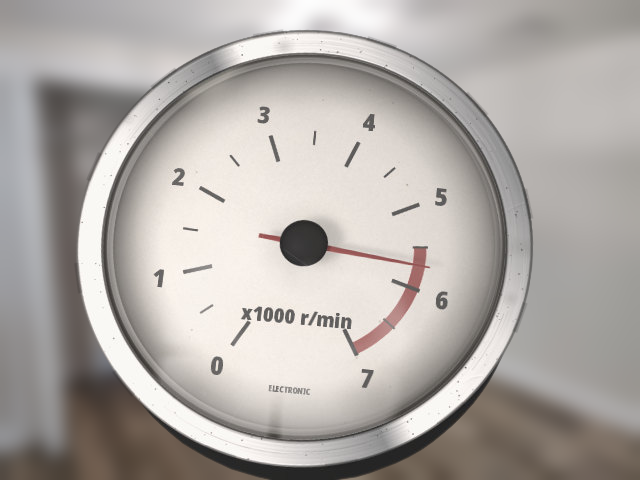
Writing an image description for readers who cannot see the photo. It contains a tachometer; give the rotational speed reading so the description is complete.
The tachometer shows 5750 rpm
